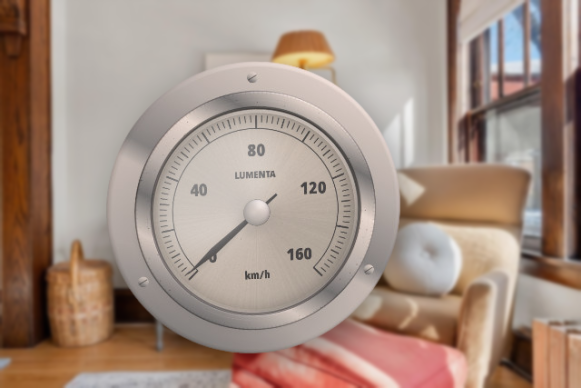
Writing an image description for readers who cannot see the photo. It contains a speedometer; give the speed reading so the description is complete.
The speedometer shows 2 km/h
